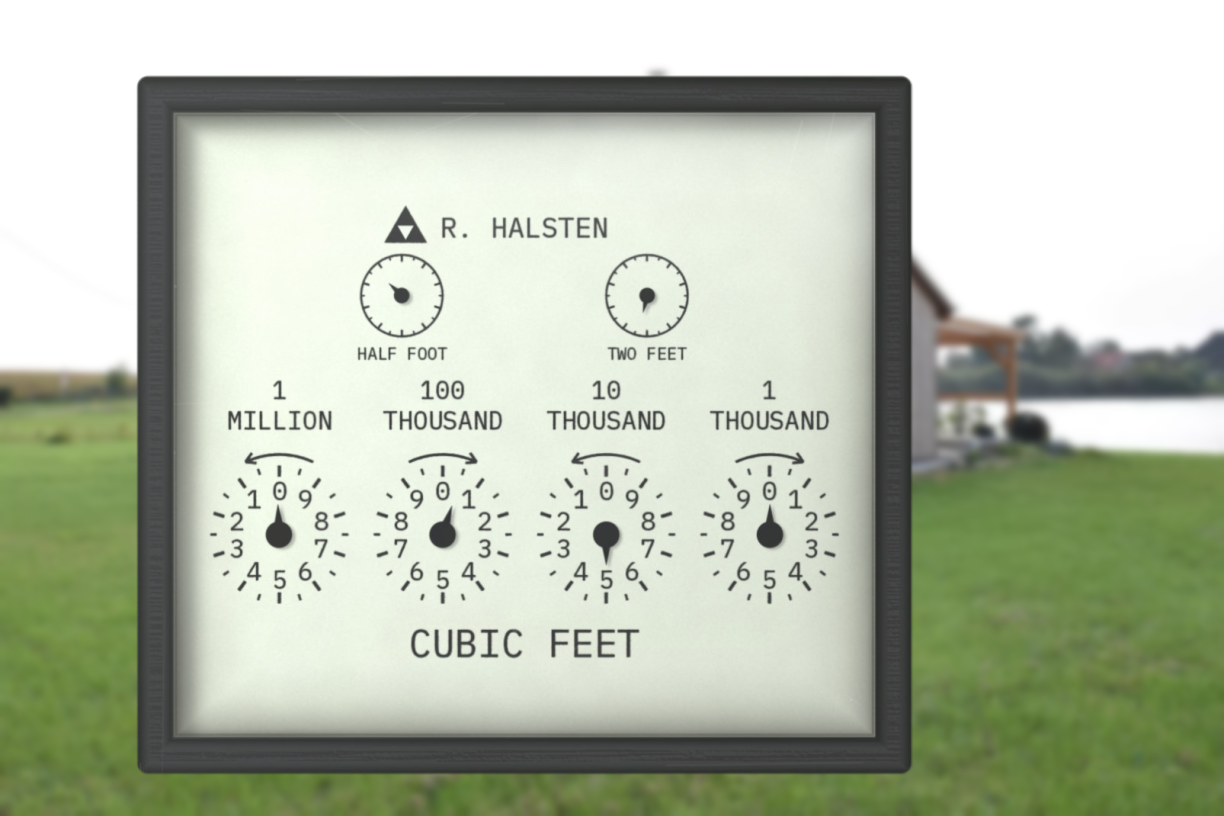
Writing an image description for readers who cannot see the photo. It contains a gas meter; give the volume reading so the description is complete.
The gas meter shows 5000 ft³
